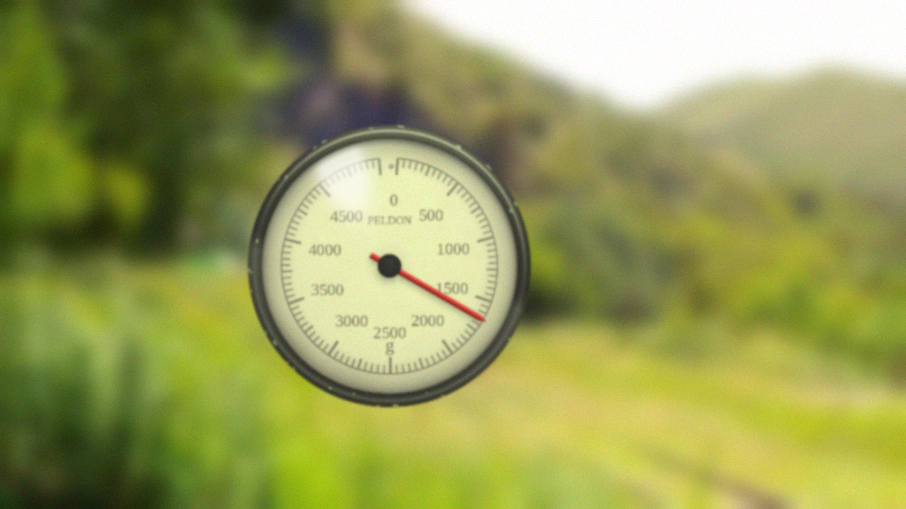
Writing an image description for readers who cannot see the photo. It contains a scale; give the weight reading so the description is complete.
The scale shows 1650 g
